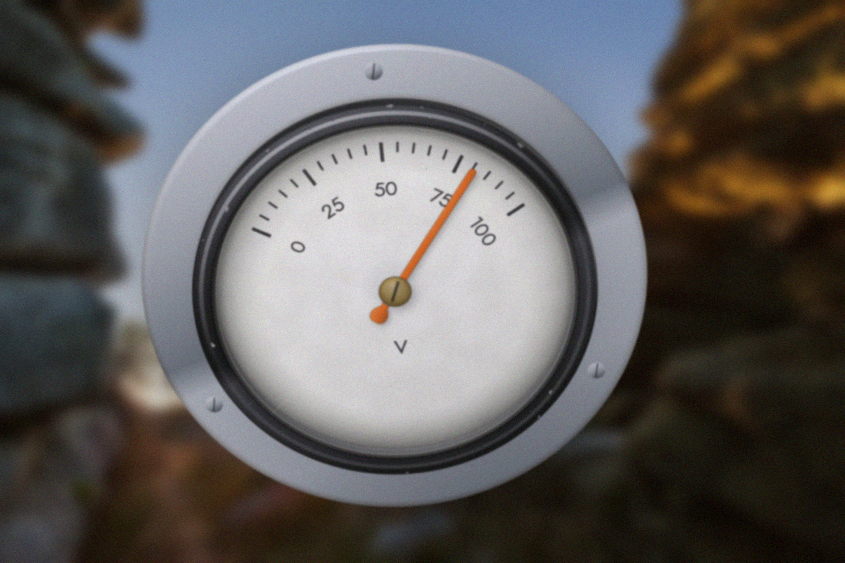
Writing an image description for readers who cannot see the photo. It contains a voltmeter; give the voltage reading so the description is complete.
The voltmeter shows 80 V
